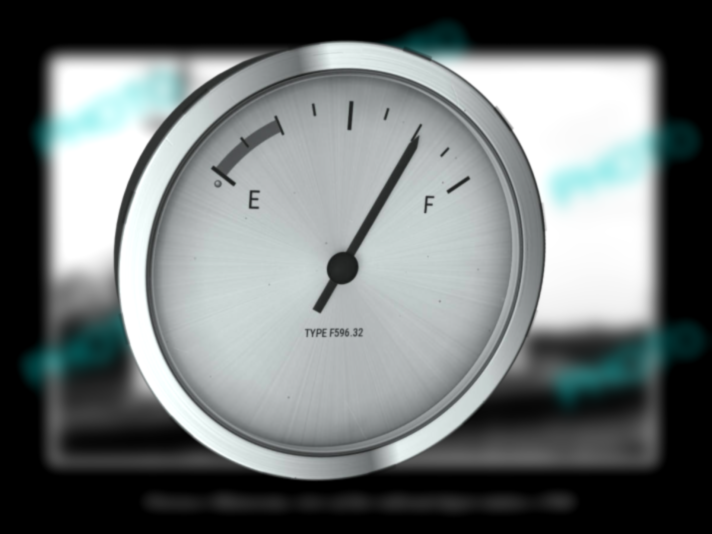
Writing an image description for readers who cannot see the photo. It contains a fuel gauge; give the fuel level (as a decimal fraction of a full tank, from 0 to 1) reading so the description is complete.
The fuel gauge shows 0.75
